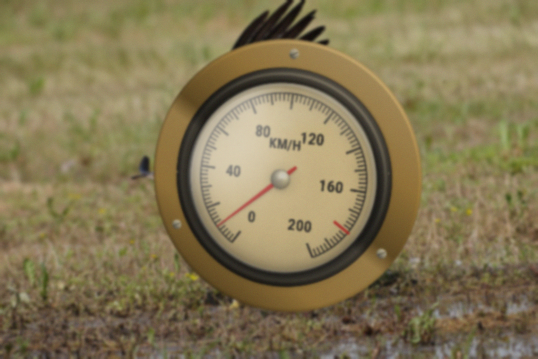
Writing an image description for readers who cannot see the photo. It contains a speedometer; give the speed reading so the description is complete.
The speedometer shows 10 km/h
